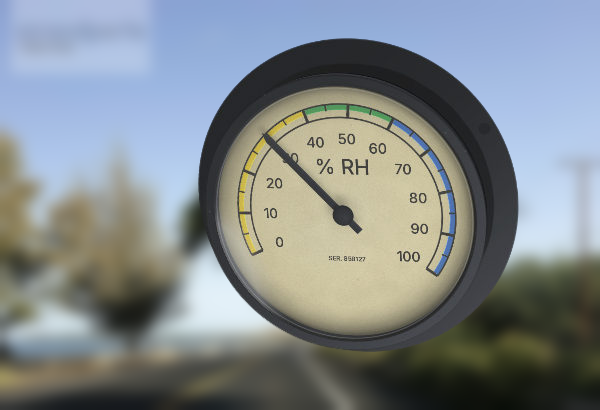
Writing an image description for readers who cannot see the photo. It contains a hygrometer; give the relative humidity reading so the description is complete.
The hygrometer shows 30 %
